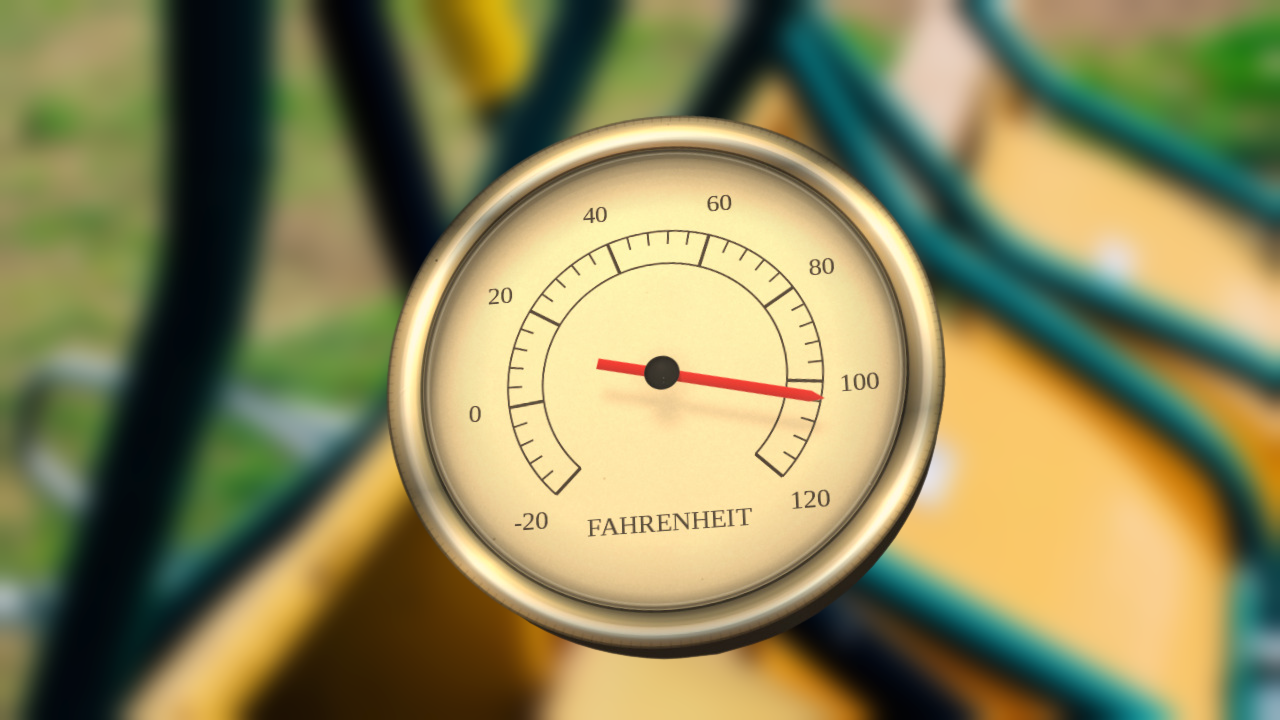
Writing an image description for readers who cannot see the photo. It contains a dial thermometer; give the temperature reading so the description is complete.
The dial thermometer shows 104 °F
